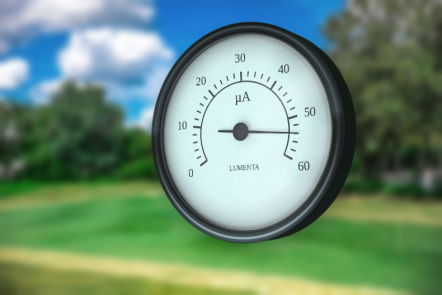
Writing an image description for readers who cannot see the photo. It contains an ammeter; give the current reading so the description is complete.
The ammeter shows 54 µA
